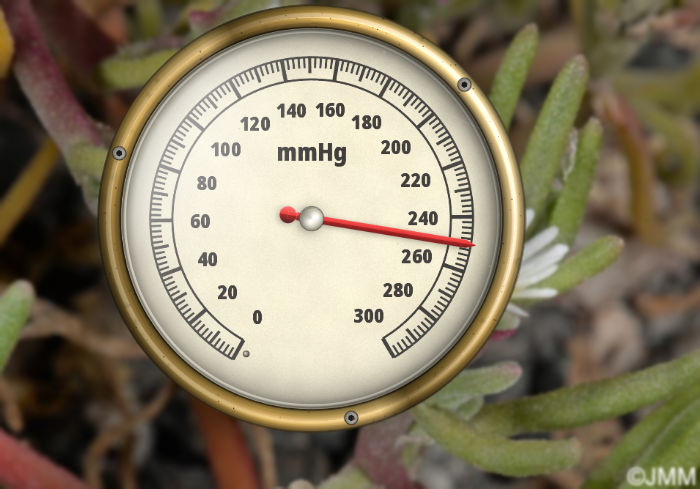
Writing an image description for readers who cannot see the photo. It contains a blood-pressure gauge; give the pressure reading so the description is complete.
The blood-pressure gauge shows 250 mmHg
